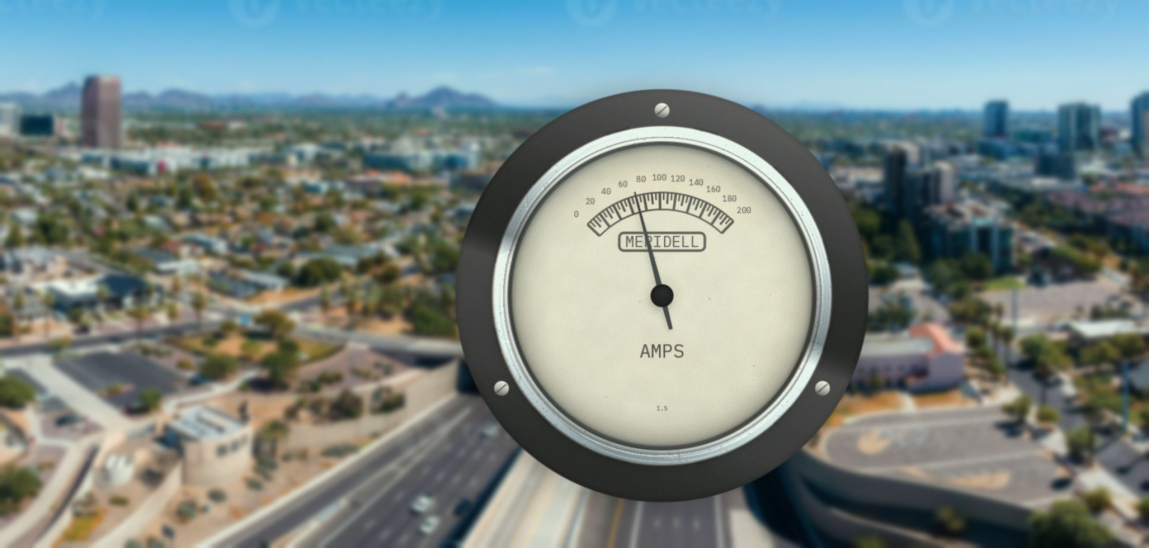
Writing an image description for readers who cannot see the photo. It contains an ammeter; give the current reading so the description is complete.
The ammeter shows 70 A
